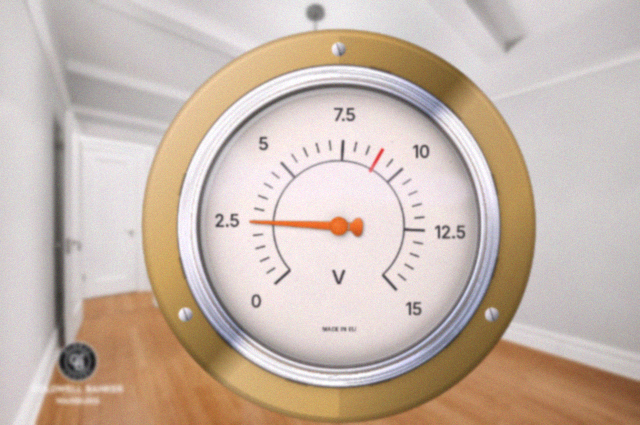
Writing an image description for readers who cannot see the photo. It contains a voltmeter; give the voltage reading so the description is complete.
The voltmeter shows 2.5 V
